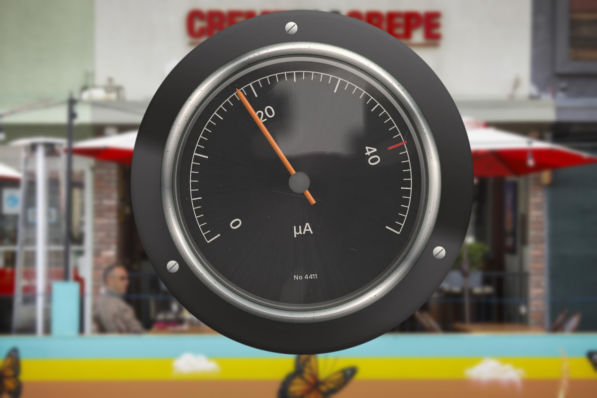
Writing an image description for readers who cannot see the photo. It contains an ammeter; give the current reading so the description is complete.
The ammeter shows 18.5 µA
